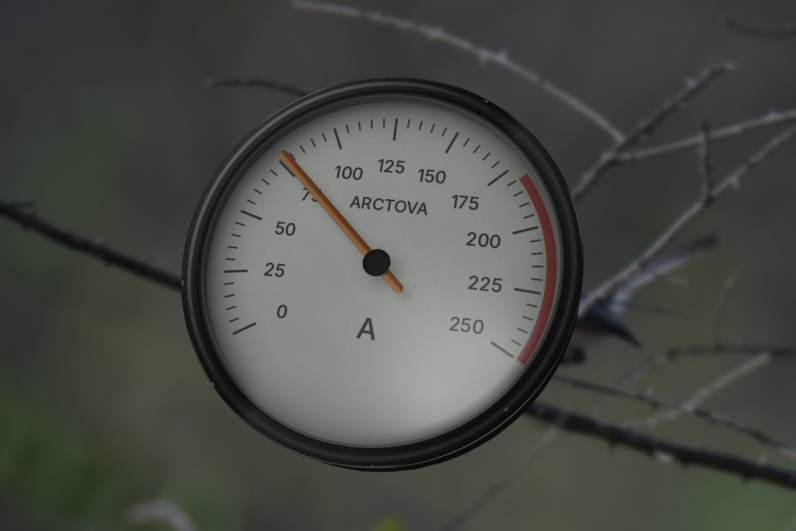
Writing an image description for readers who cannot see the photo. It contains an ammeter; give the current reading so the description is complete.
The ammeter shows 77.5 A
